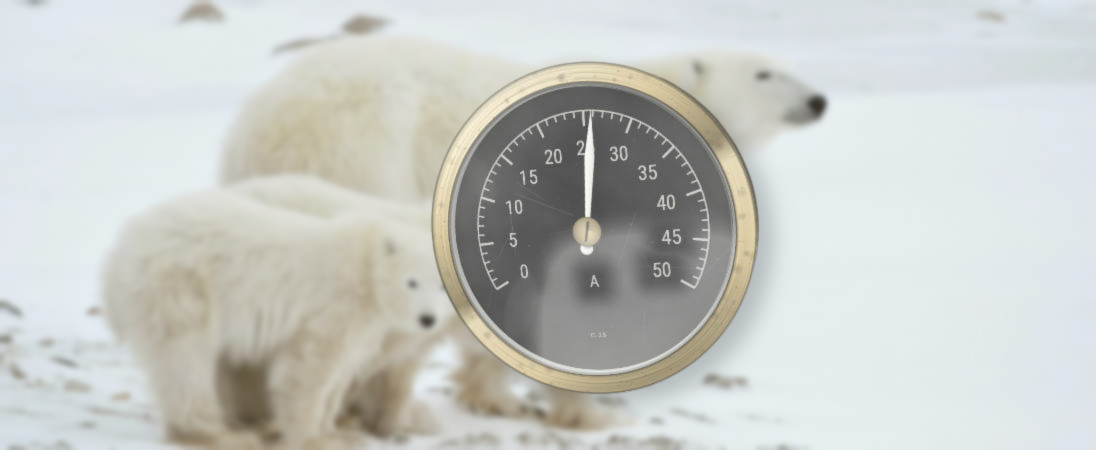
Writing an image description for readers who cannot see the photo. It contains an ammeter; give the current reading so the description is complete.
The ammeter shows 26 A
